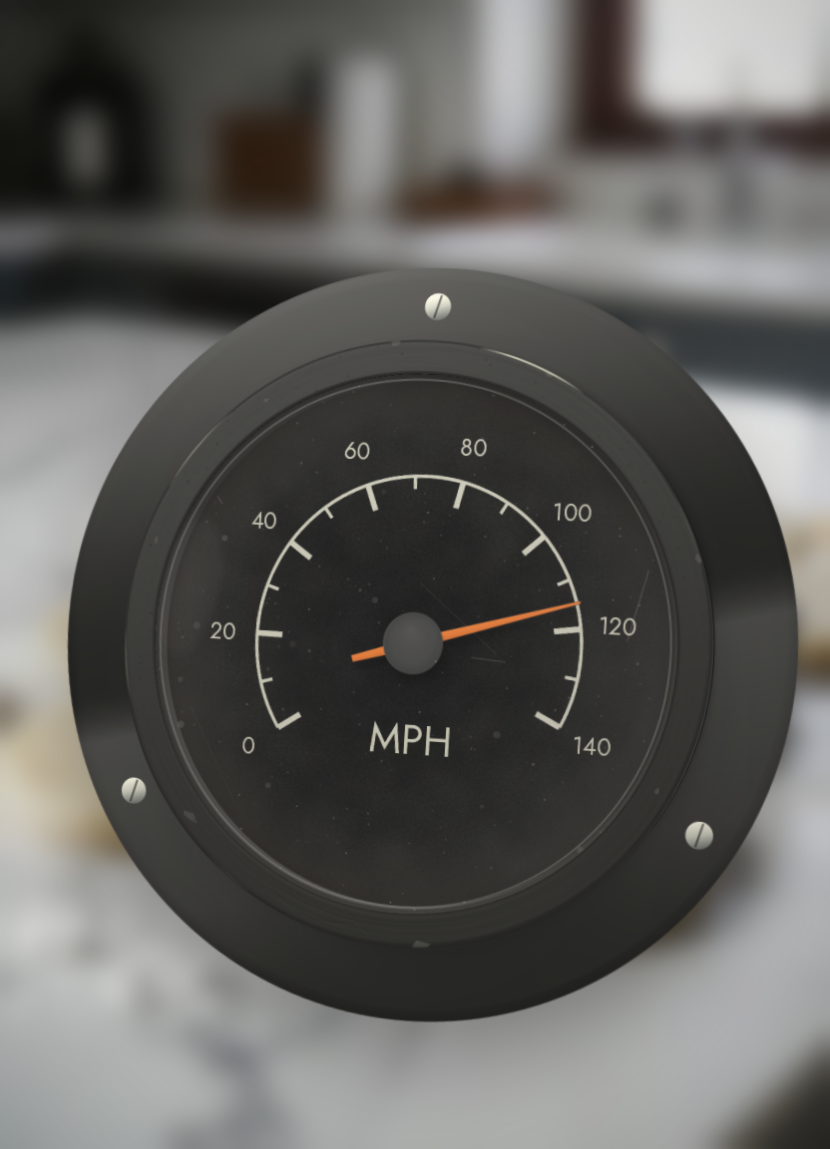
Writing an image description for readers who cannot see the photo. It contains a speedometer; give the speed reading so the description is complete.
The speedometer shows 115 mph
